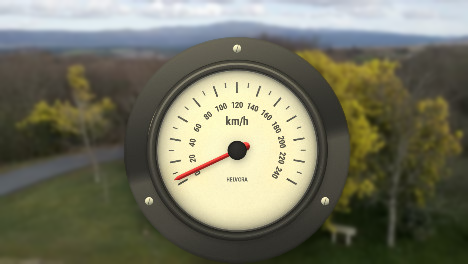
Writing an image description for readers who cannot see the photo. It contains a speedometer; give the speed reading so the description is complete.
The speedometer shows 5 km/h
